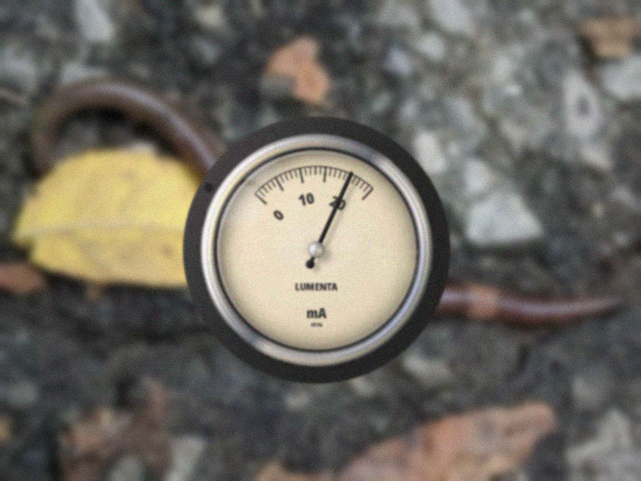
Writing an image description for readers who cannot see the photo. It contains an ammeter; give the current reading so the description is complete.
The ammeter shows 20 mA
